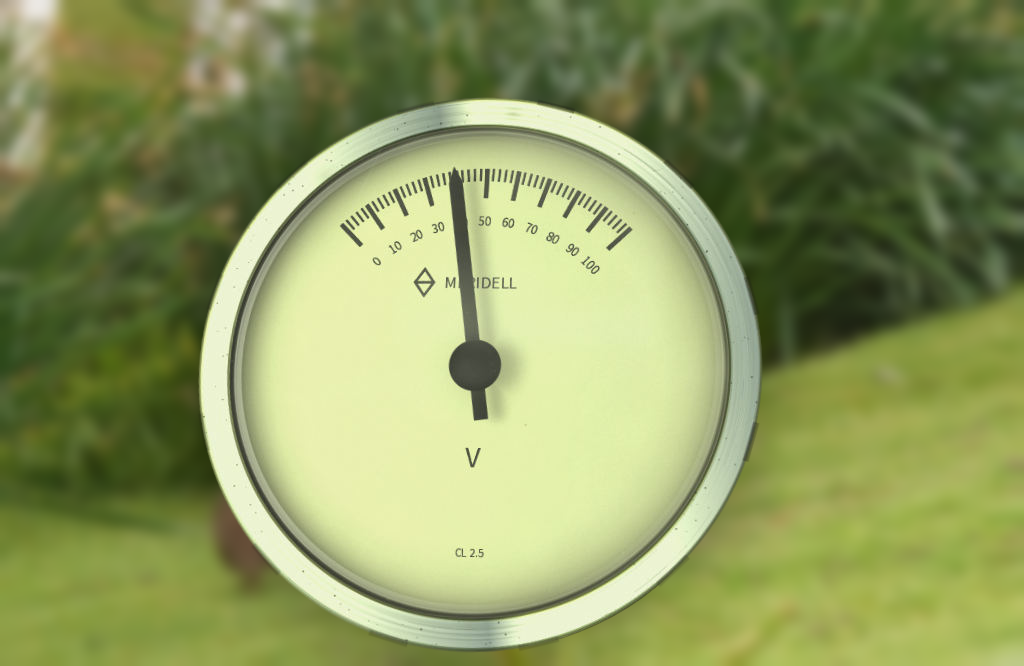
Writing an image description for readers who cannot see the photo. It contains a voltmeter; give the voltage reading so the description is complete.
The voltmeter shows 40 V
